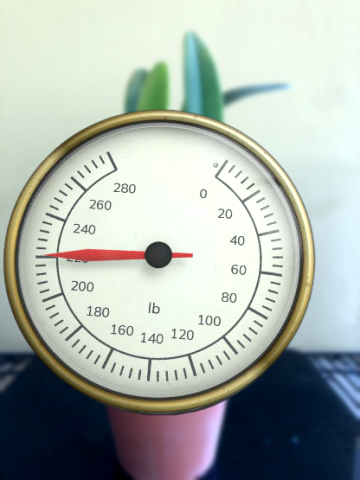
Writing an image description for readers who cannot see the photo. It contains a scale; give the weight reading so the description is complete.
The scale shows 220 lb
